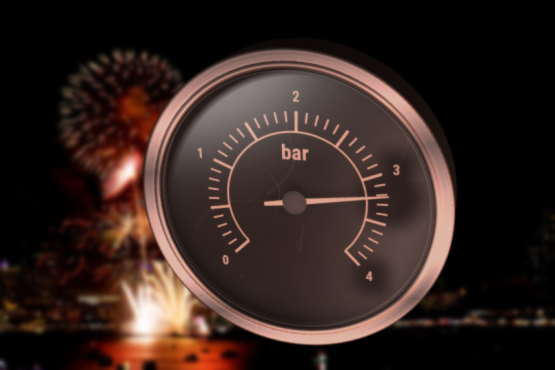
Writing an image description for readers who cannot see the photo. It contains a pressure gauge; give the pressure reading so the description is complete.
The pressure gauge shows 3.2 bar
